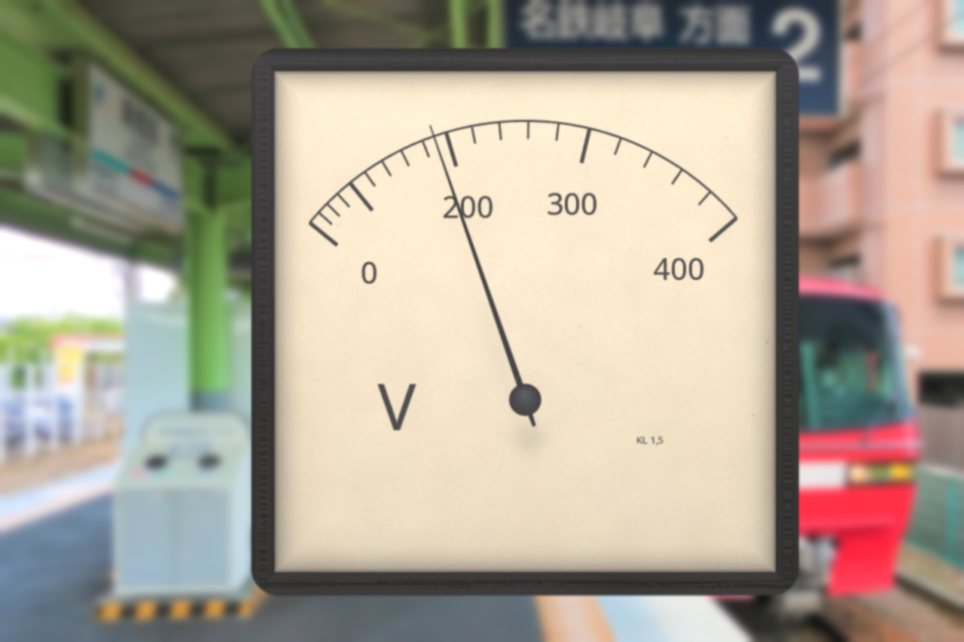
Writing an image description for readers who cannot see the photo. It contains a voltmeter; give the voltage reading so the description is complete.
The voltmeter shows 190 V
